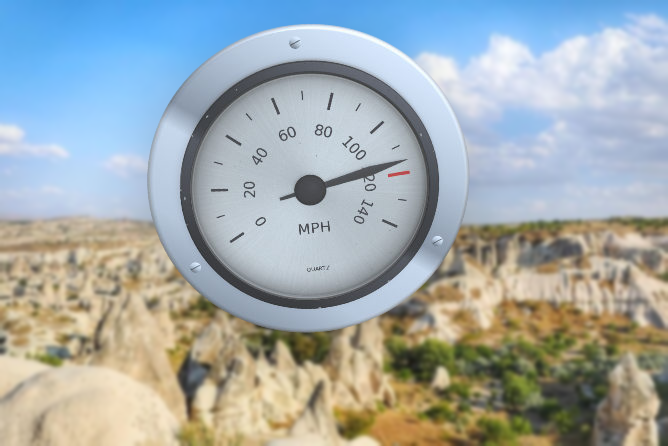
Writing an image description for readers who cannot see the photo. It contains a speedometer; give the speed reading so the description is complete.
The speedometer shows 115 mph
